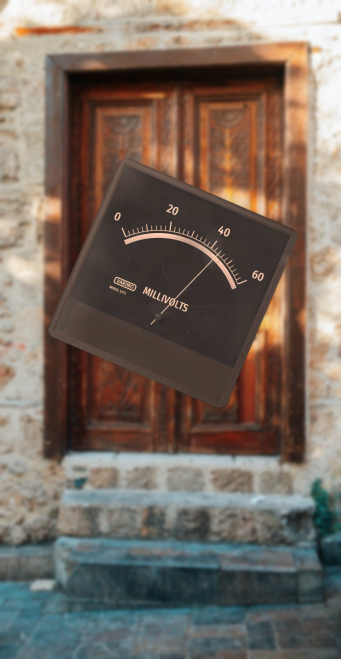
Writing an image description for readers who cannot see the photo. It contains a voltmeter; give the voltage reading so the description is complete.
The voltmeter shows 44 mV
